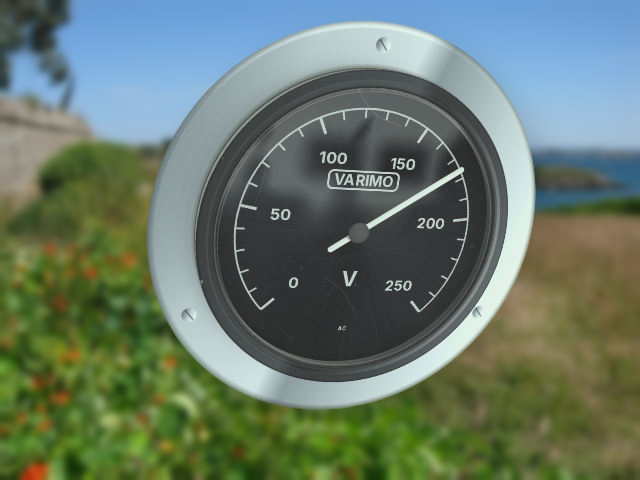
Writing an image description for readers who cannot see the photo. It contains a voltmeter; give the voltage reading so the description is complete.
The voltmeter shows 175 V
